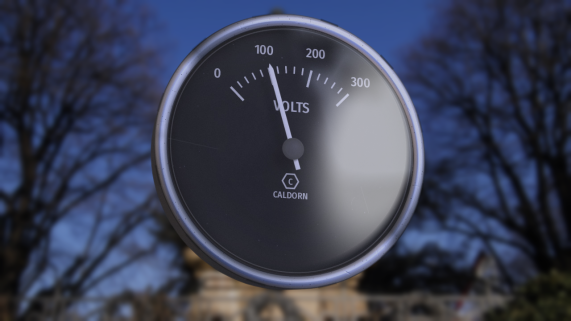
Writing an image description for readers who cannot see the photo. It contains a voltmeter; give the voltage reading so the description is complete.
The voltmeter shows 100 V
